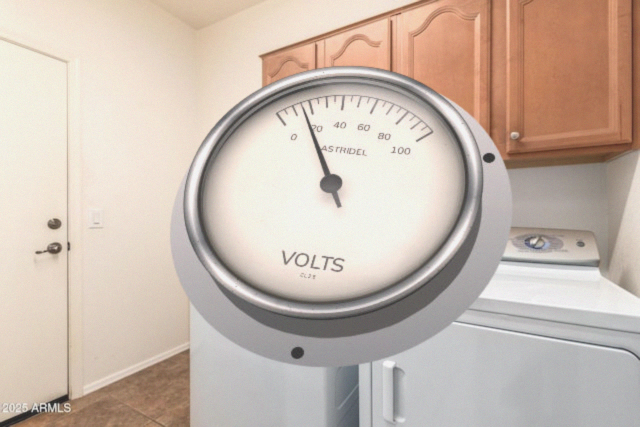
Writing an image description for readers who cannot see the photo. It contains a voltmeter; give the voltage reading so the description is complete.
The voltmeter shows 15 V
